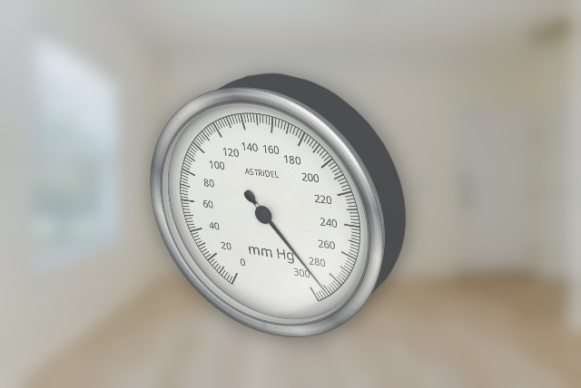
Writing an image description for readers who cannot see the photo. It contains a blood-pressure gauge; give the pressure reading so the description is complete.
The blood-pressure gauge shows 290 mmHg
